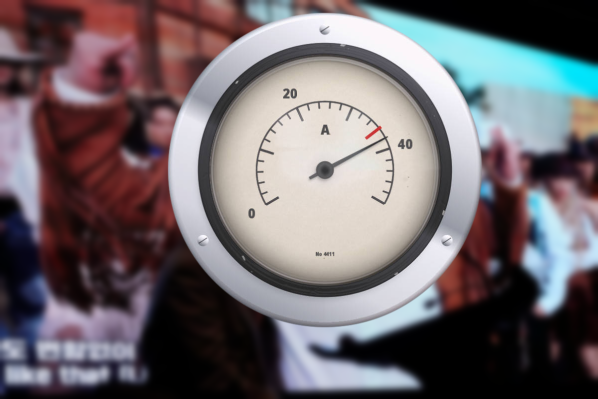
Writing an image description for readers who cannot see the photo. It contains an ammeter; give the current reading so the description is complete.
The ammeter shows 38 A
